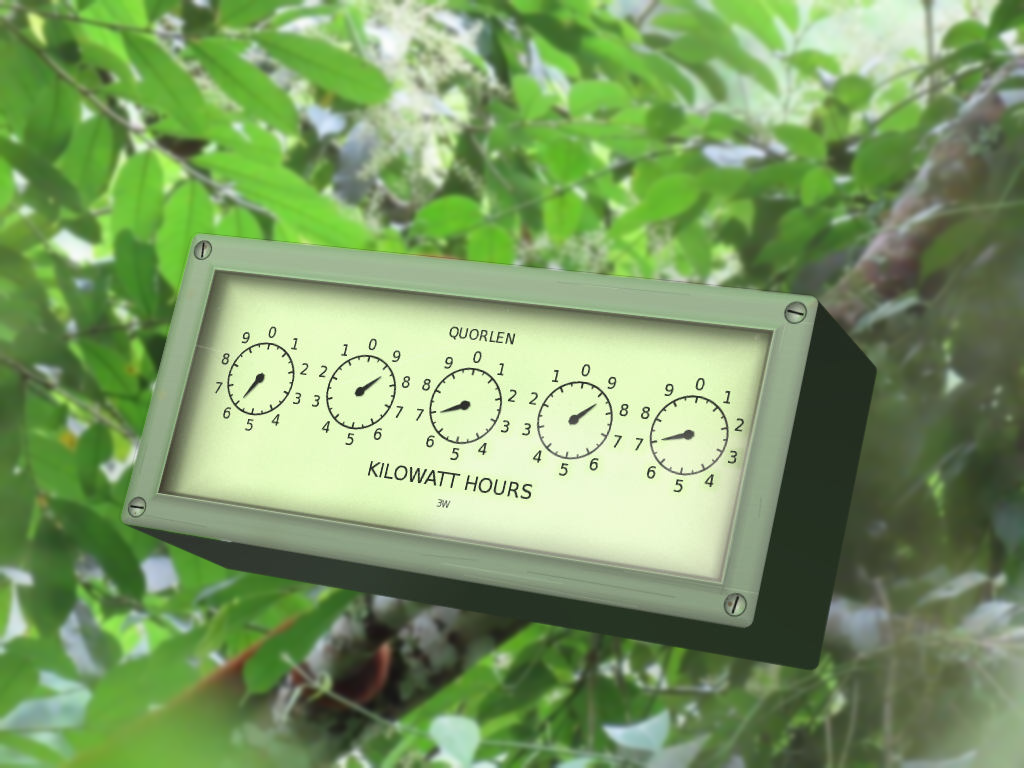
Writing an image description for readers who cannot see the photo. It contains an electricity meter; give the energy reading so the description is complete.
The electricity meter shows 58687 kWh
